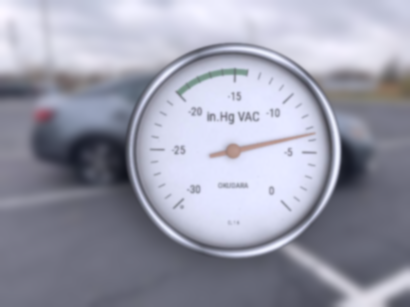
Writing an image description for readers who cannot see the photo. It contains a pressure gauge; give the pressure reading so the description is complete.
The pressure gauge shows -6.5 inHg
